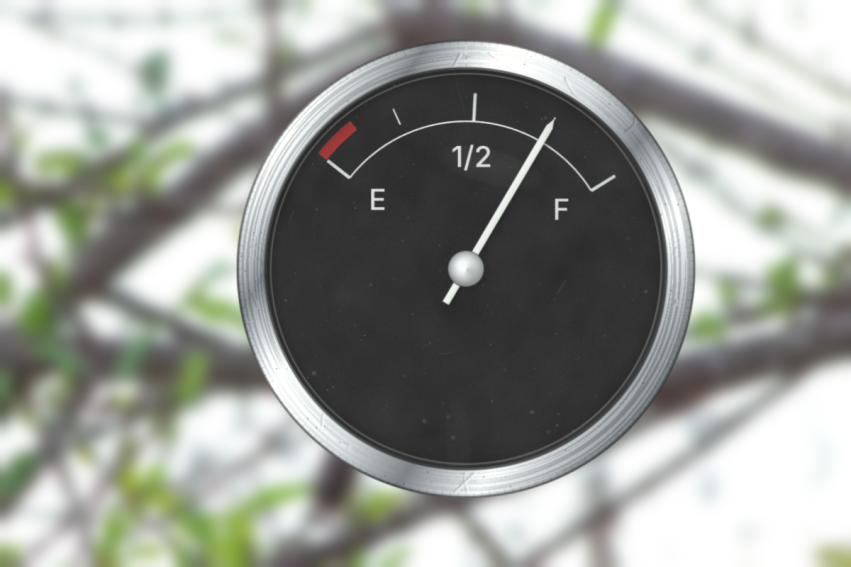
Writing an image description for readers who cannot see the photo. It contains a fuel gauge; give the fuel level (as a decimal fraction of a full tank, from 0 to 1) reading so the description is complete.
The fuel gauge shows 0.75
